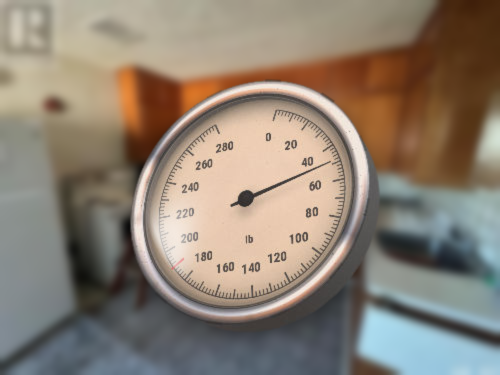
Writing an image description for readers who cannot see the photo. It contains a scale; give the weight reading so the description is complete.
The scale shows 50 lb
